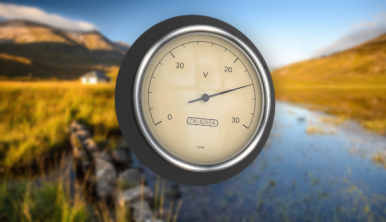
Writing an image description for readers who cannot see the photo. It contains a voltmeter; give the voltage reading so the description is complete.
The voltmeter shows 24 V
